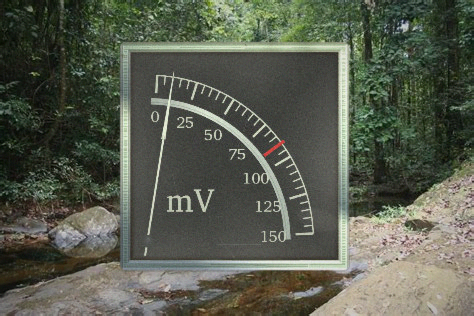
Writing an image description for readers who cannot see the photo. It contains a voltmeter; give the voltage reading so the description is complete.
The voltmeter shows 10 mV
